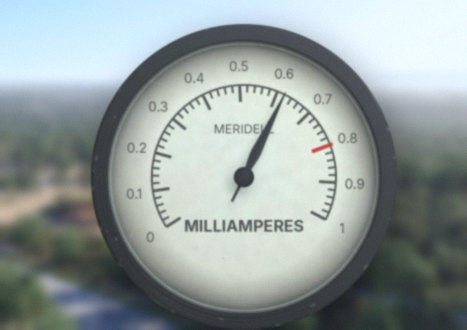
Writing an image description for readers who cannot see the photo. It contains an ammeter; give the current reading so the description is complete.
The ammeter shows 0.62 mA
